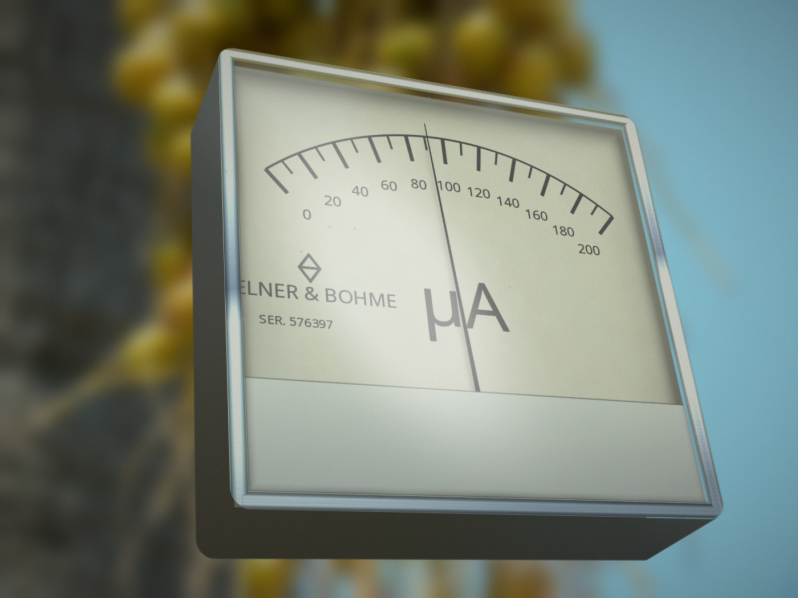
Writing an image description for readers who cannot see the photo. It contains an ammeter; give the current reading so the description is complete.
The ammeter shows 90 µA
